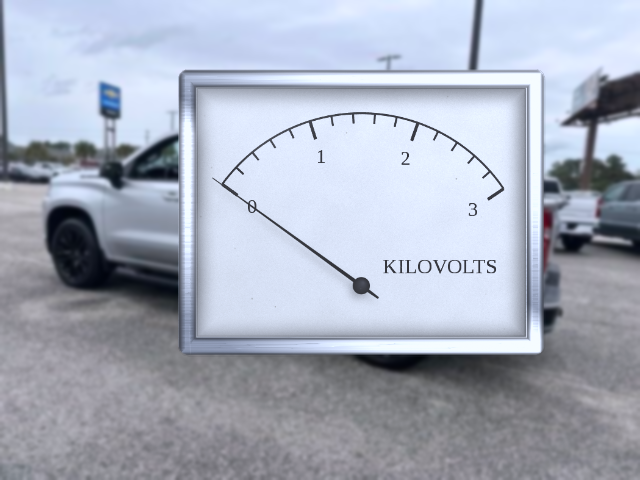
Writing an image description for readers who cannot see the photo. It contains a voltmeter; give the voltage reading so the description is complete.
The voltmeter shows 0 kV
